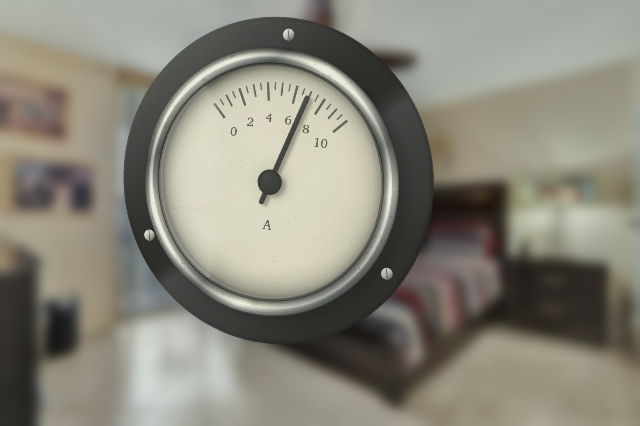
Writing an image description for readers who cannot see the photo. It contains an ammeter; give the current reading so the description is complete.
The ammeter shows 7 A
